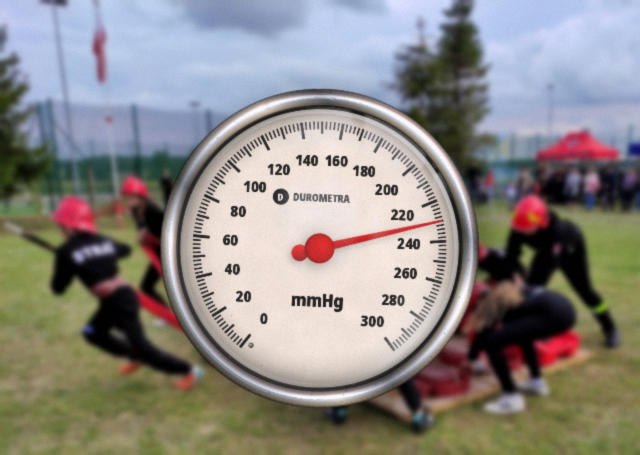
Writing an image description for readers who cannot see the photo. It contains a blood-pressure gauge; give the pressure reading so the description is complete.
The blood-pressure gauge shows 230 mmHg
